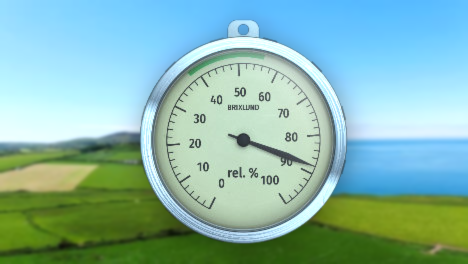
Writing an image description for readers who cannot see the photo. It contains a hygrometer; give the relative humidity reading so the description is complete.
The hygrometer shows 88 %
